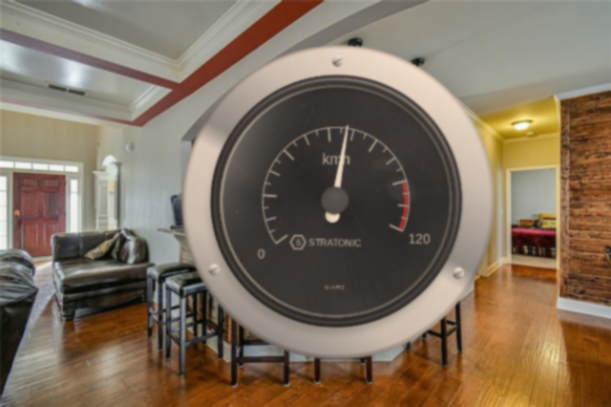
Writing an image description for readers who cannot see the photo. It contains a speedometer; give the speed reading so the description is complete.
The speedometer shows 67.5 km/h
